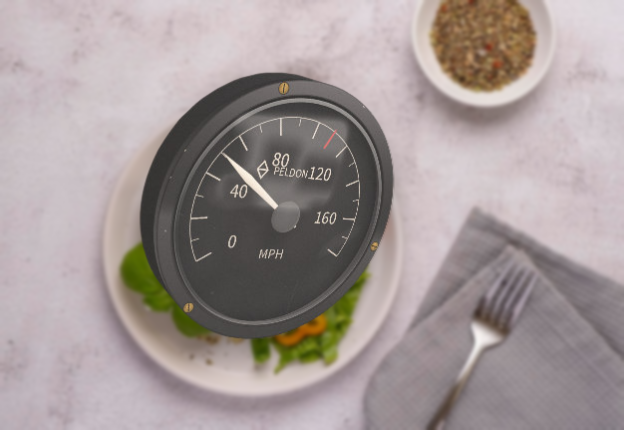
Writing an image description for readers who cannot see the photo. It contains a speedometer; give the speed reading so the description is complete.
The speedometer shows 50 mph
